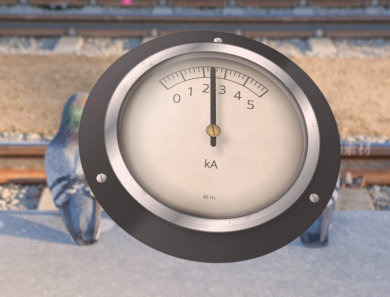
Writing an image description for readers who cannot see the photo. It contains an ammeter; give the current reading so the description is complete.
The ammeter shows 2.4 kA
